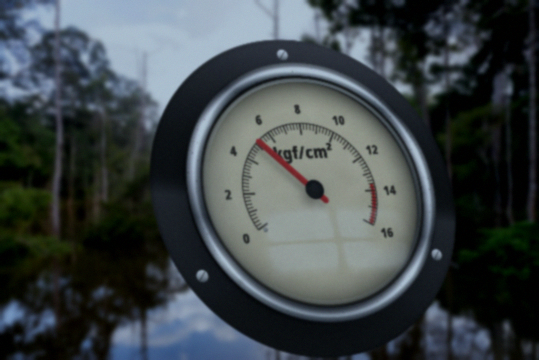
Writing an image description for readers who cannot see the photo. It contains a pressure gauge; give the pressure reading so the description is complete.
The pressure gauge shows 5 kg/cm²
